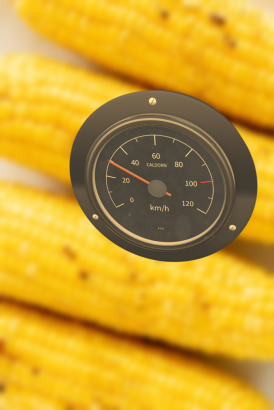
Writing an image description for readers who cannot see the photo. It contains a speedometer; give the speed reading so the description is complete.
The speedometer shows 30 km/h
